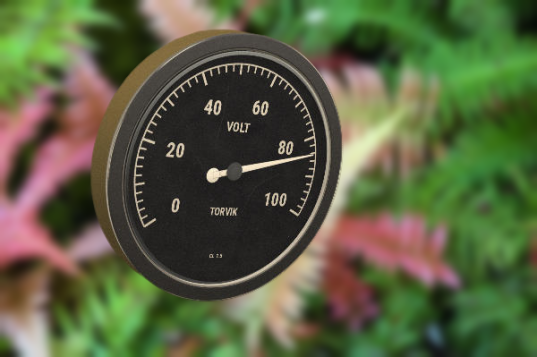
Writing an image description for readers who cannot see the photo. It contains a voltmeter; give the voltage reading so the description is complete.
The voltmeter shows 84 V
